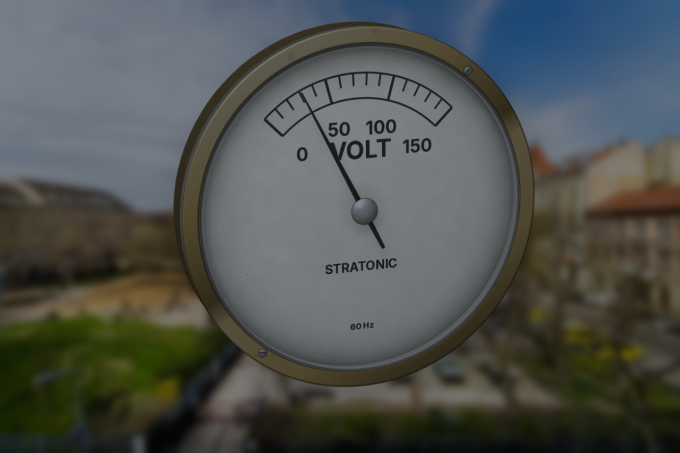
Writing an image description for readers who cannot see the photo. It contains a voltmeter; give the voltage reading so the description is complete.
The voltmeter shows 30 V
